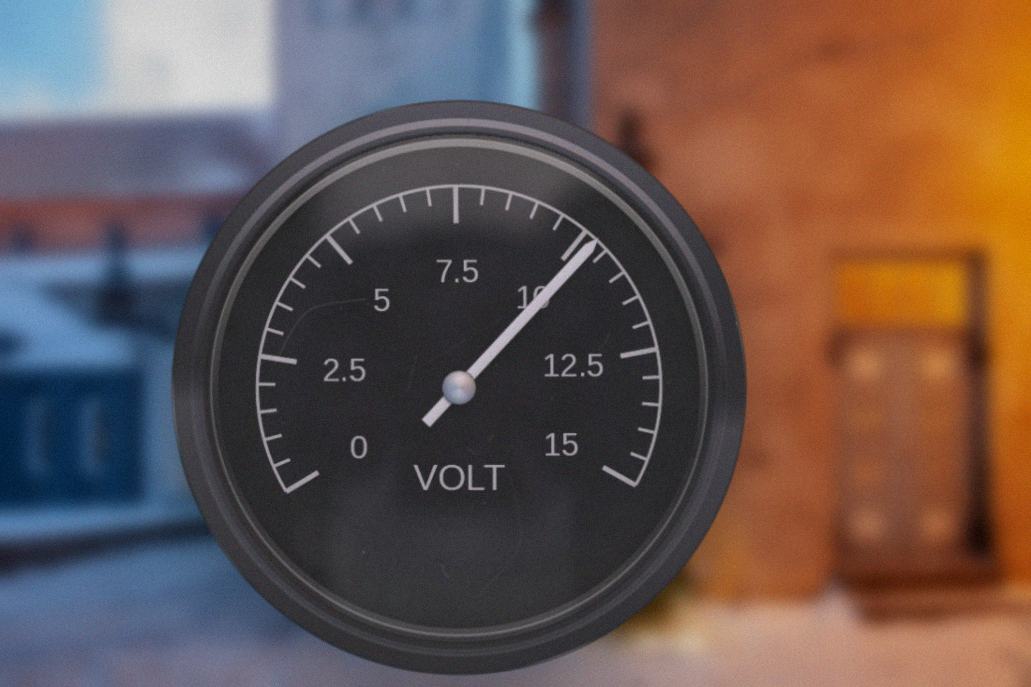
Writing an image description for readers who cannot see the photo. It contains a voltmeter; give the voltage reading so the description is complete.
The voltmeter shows 10.25 V
